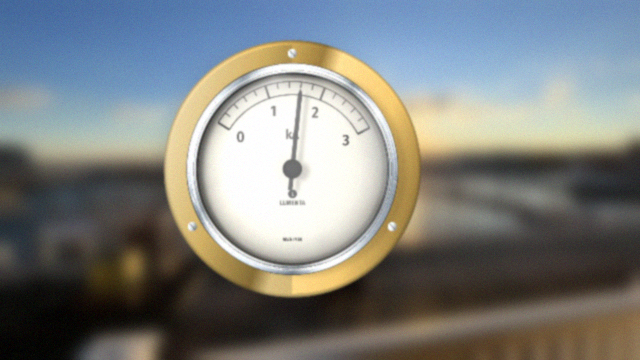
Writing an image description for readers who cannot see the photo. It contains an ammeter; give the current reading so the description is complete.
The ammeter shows 1.6 kA
